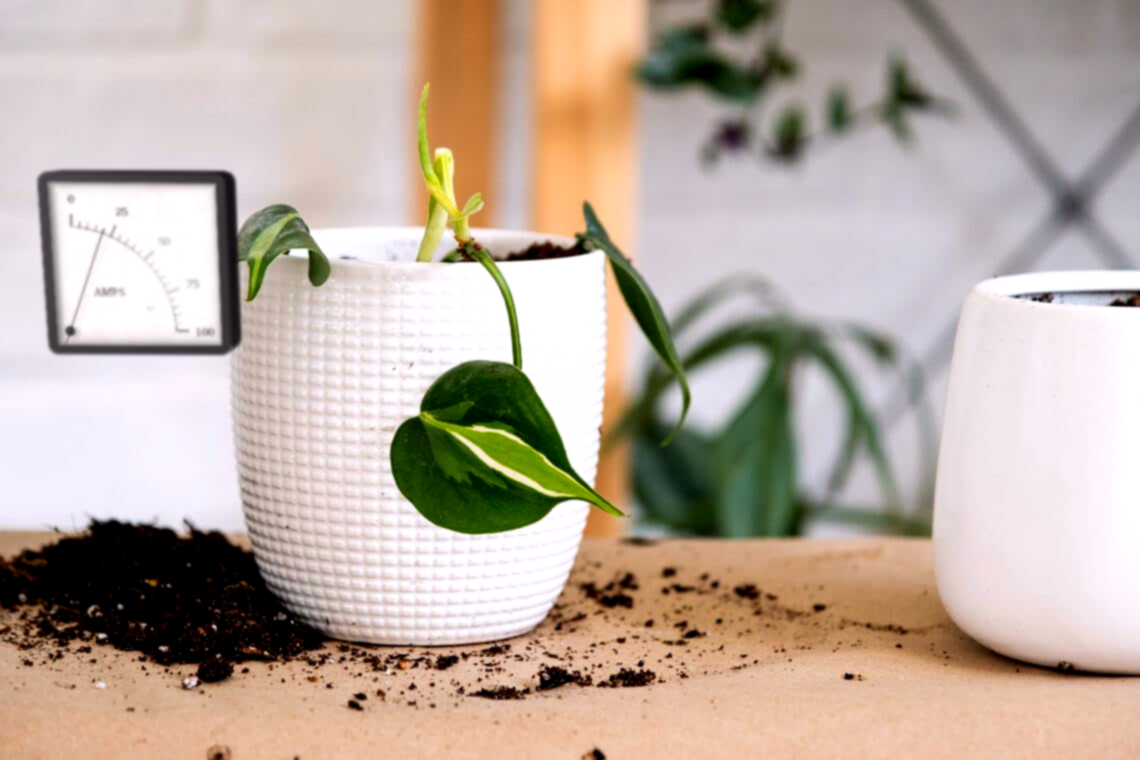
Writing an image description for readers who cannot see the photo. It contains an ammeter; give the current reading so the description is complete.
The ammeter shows 20 A
